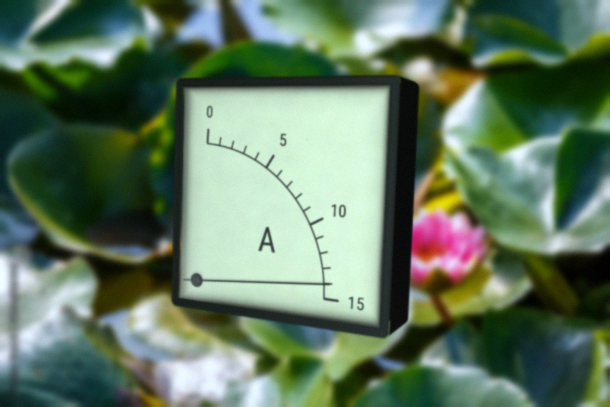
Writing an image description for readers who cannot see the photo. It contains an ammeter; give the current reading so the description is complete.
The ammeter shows 14 A
